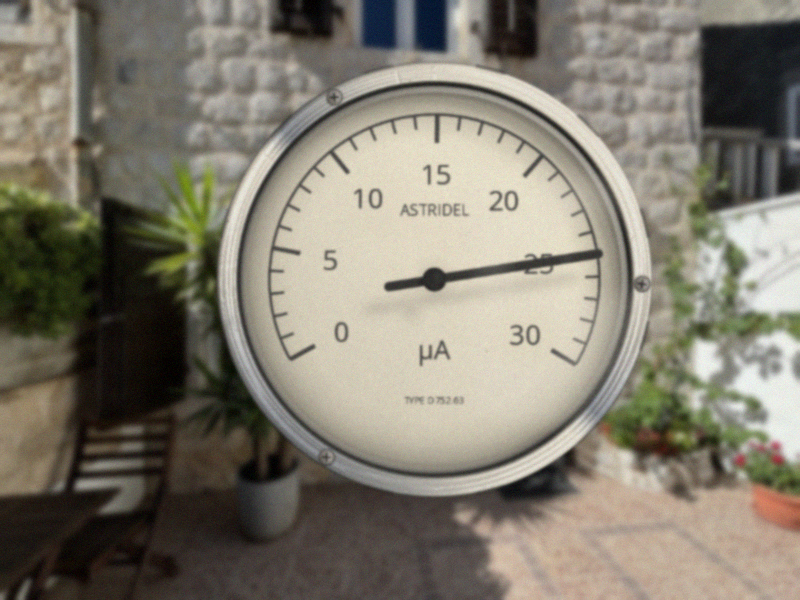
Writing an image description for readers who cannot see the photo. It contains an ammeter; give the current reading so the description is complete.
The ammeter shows 25 µA
